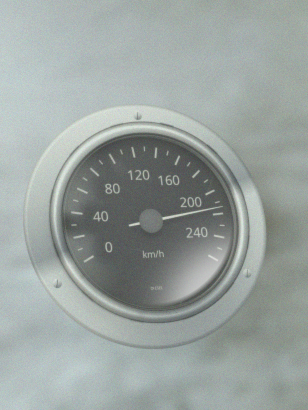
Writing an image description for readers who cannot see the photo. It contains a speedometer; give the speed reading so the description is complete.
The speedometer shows 215 km/h
